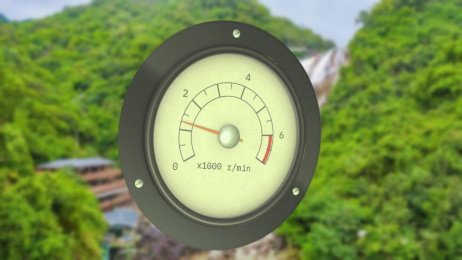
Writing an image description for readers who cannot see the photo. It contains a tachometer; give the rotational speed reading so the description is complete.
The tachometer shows 1250 rpm
